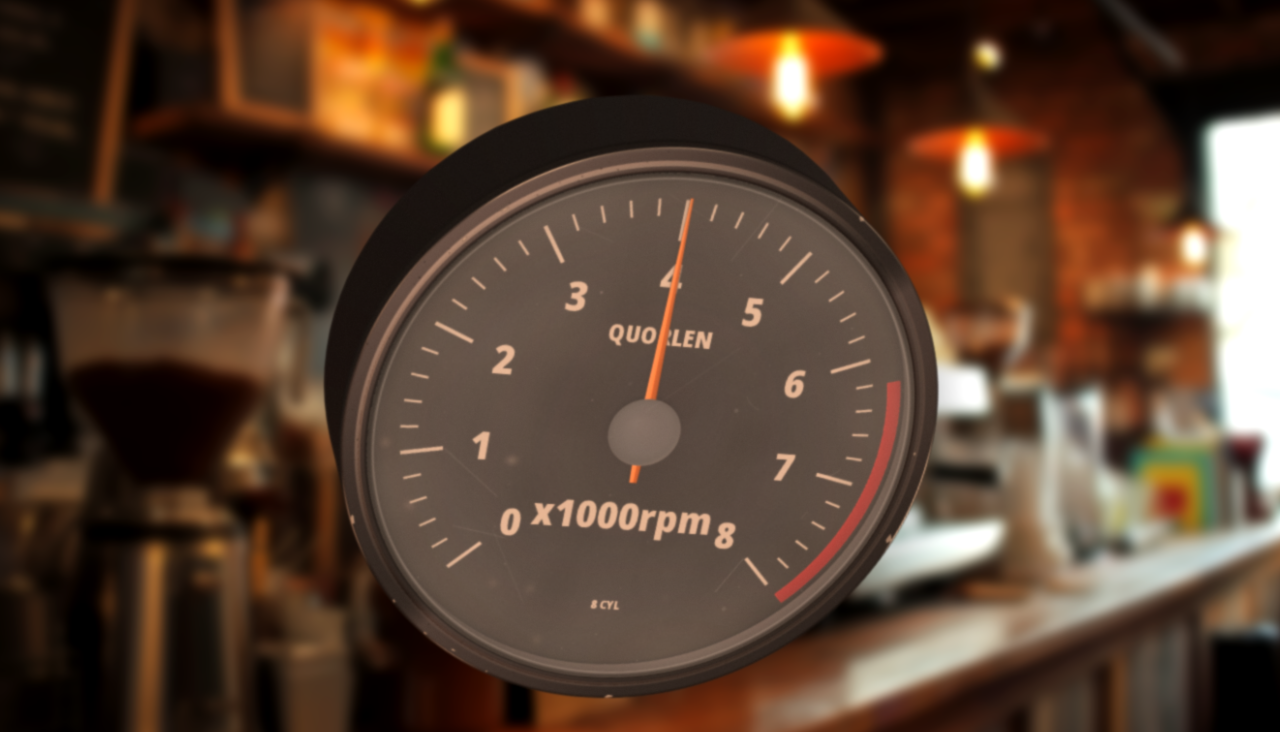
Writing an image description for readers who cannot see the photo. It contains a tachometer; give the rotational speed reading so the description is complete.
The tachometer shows 4000 rpm
